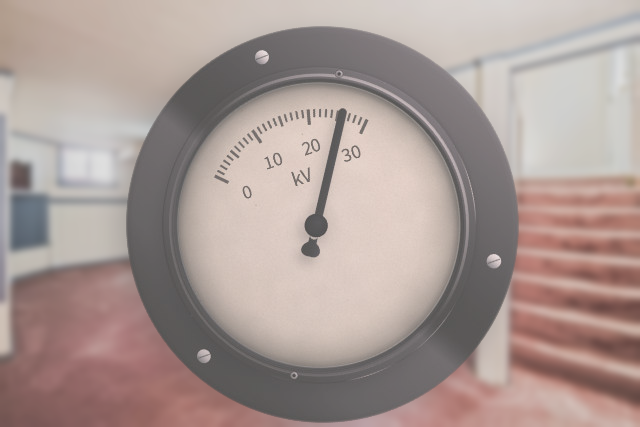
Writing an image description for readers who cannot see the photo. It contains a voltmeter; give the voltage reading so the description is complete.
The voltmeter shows 26 kV
